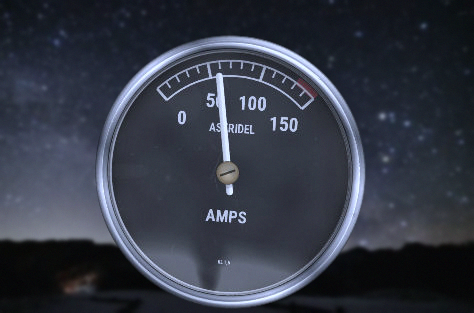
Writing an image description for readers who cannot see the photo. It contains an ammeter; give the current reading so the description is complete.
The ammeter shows 60 A
